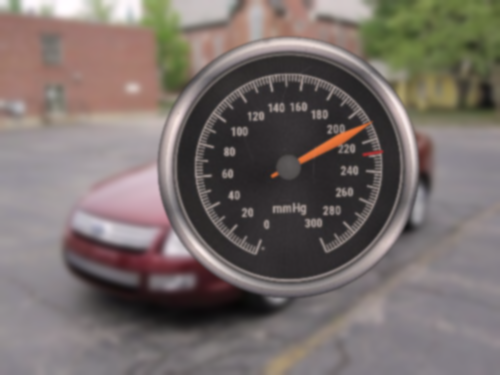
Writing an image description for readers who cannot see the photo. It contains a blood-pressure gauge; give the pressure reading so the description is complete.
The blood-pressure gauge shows 210 mmHg
